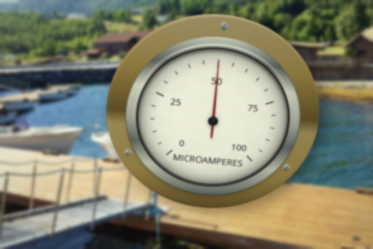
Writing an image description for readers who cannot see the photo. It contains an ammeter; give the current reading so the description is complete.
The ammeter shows 50 µA
